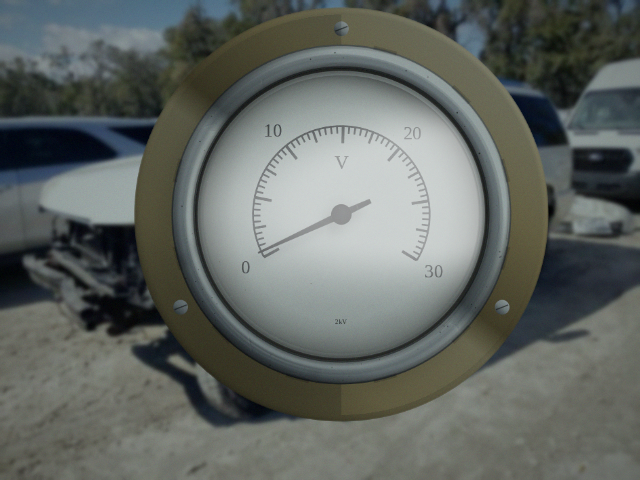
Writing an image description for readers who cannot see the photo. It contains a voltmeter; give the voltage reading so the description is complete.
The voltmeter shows 0.5 V
